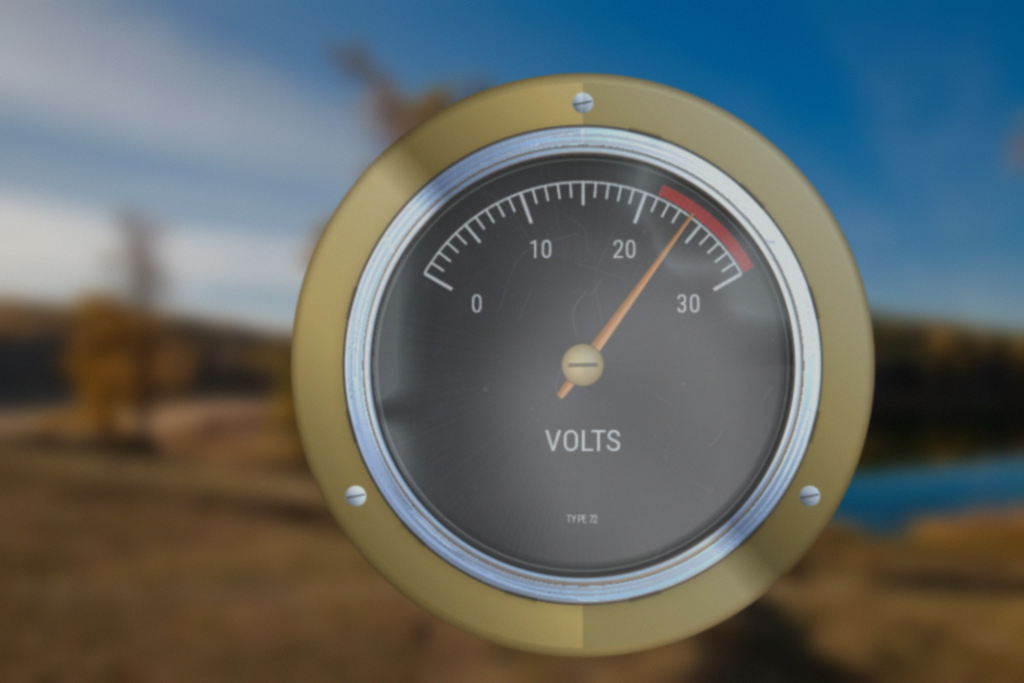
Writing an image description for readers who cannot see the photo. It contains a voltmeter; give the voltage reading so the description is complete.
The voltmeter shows 24 V
